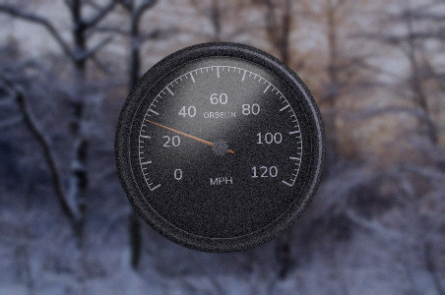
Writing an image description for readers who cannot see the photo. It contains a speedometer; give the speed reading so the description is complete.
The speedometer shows 26 mph
